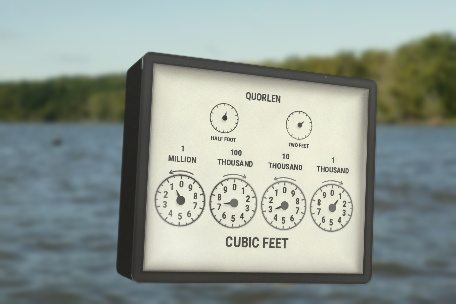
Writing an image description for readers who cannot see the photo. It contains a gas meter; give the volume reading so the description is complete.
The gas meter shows 73100 ft³
